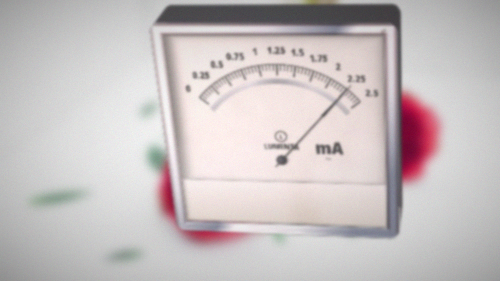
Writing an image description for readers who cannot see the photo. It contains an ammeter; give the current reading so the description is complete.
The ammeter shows 2.25 mA
